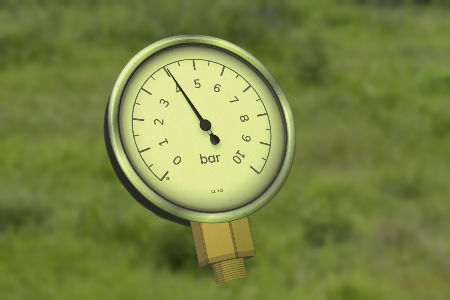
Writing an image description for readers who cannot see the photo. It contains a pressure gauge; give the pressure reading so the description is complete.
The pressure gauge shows 4 bar
